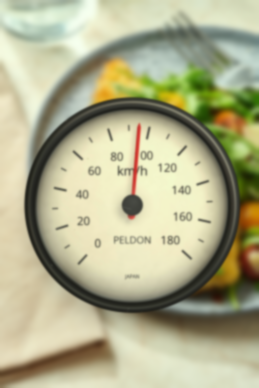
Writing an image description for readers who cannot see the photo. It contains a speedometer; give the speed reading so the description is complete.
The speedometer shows 95 km/h
